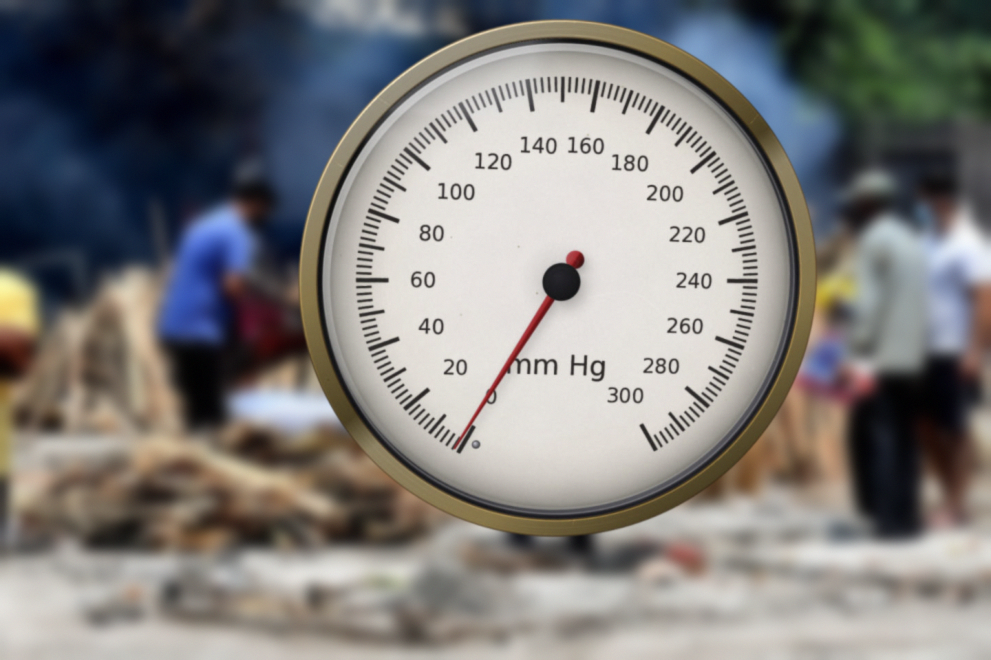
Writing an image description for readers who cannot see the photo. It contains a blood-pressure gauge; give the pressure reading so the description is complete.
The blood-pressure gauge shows 2 mmHg
